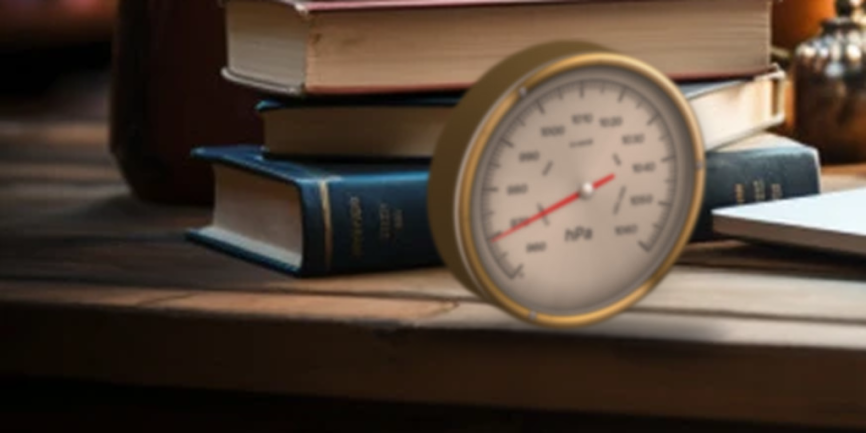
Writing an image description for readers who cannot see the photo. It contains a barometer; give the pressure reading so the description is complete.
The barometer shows 970 hPa
